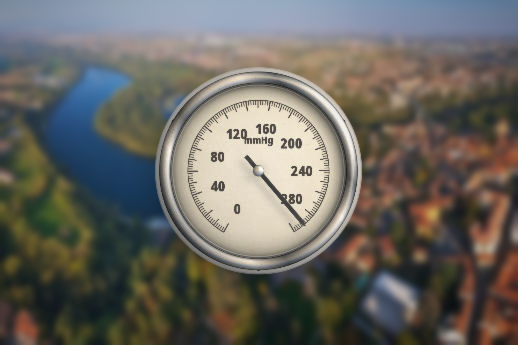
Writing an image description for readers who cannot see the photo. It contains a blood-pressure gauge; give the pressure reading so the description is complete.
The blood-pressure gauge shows 290 mmHg
